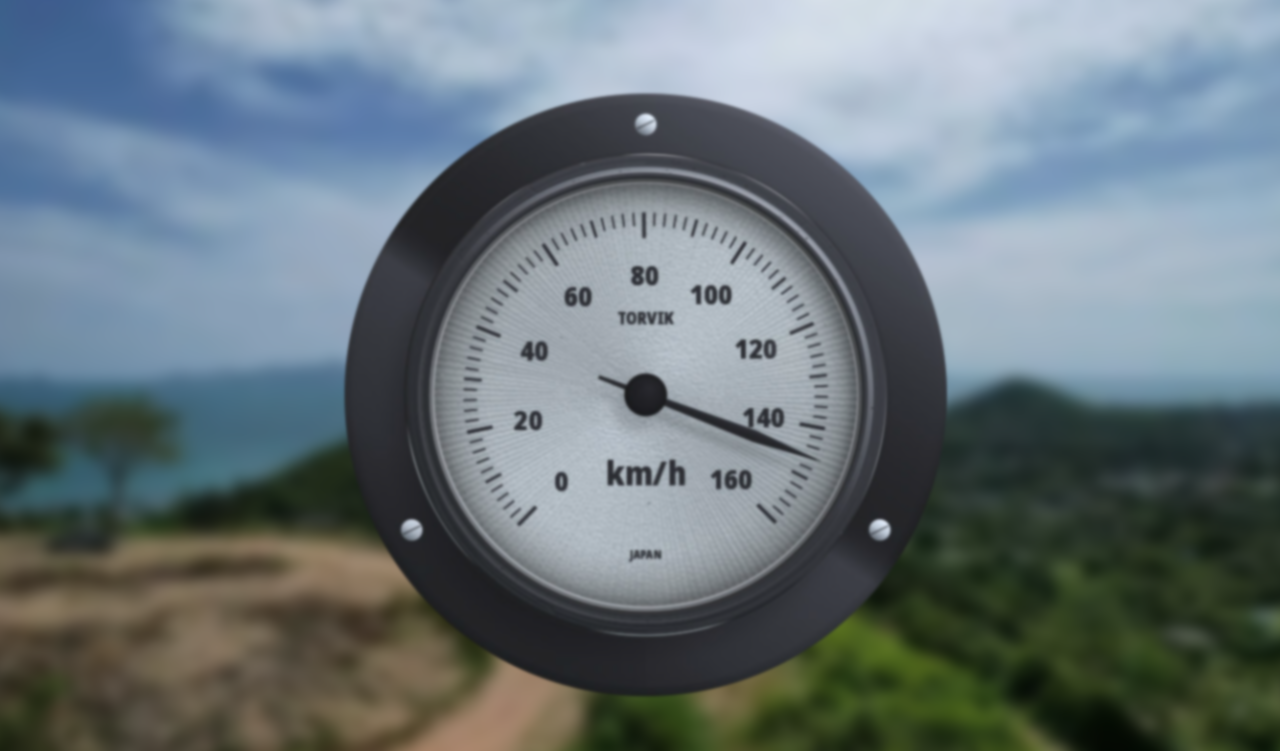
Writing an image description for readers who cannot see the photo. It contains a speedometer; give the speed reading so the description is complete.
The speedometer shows 146 km/h
